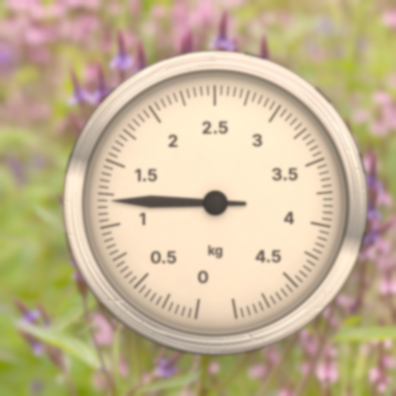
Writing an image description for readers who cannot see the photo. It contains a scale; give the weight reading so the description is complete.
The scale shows 1.2 kg
